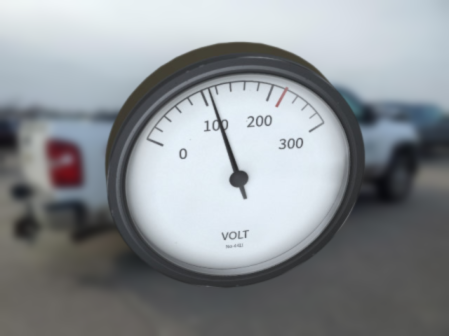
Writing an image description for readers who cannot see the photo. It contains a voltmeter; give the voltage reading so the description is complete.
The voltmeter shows 110 V
